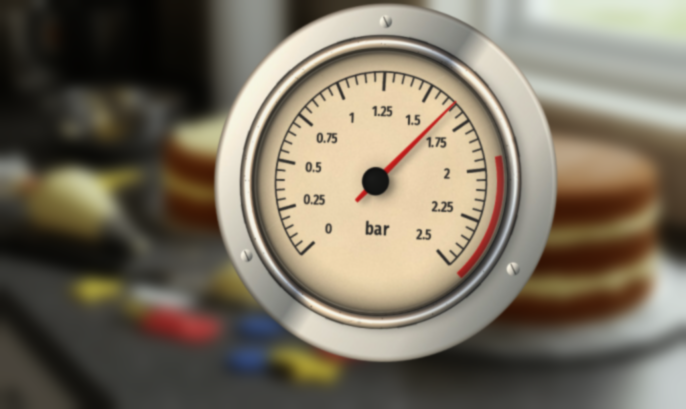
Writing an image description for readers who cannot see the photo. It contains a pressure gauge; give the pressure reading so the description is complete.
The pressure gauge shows 1.65 bar
